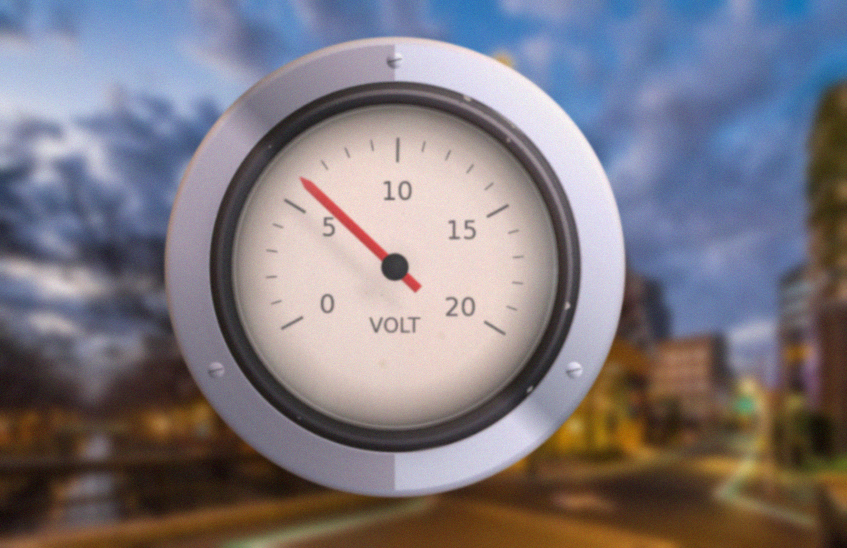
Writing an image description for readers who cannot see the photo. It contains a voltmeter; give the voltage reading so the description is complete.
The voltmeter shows 6 V
